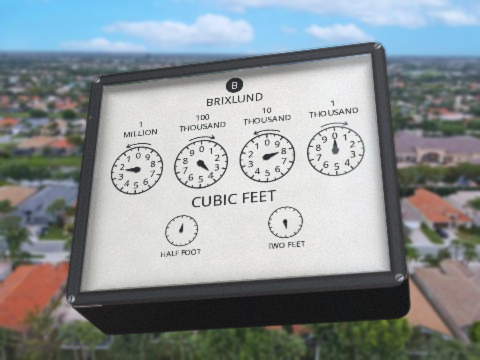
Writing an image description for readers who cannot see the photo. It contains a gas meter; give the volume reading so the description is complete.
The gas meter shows 238000 ft³
